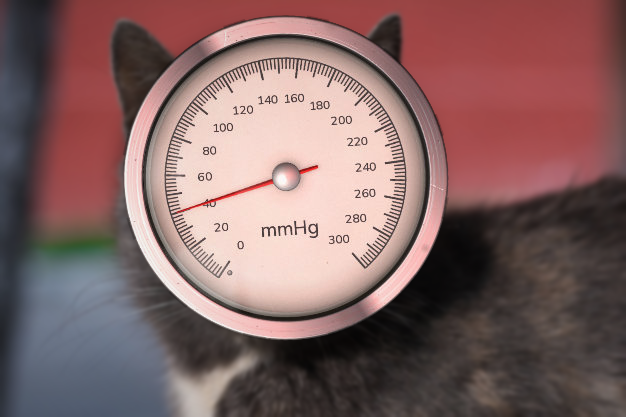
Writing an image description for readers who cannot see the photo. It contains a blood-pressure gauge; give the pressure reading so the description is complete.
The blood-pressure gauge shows 40 mmHg
